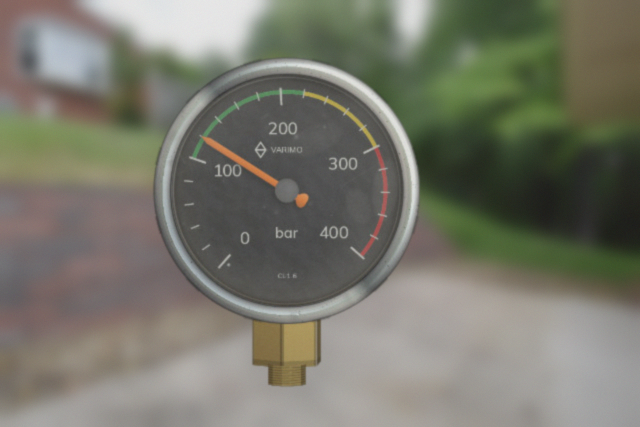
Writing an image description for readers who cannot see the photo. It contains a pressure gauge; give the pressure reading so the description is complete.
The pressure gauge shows 120 bar
